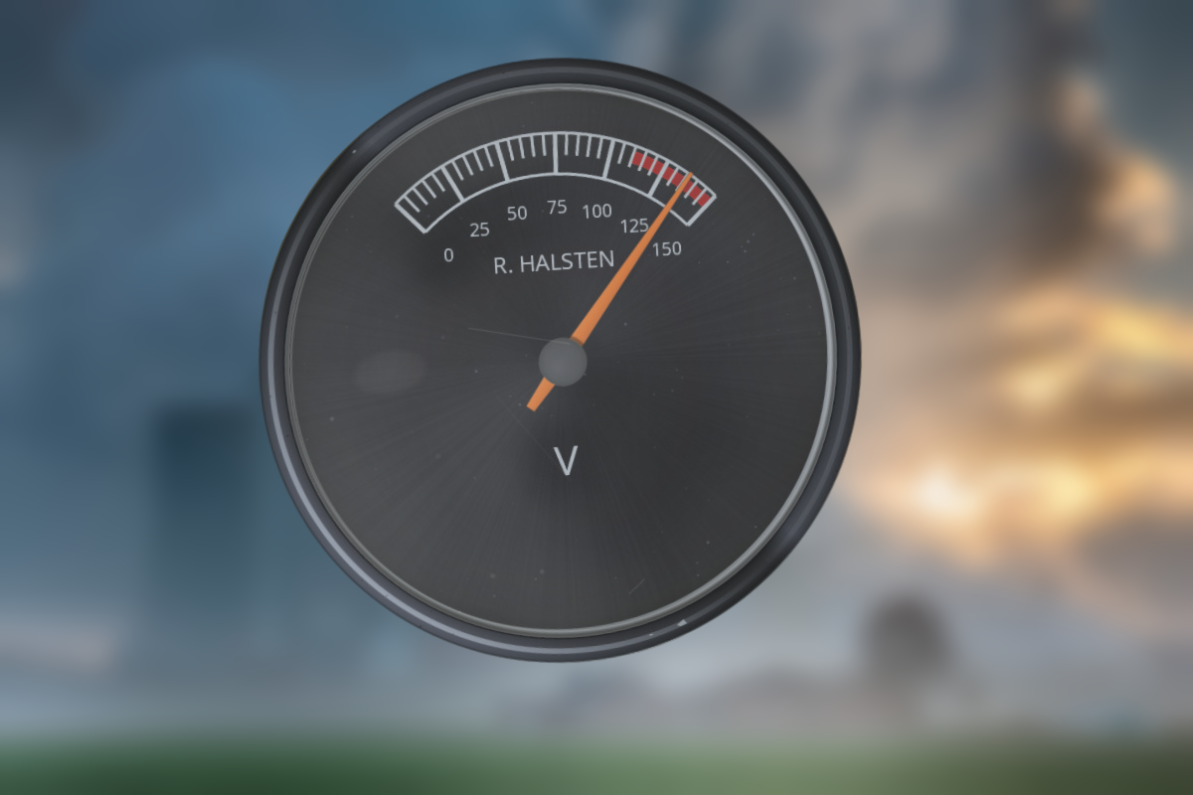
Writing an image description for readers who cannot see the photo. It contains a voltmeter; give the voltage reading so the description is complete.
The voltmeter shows 135 V
